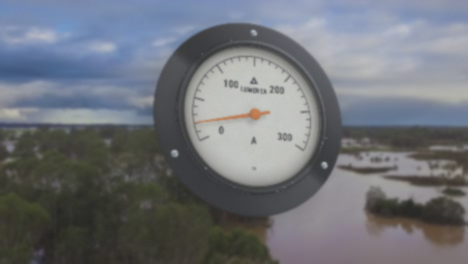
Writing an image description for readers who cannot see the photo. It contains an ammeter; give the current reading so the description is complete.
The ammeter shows 20 A
